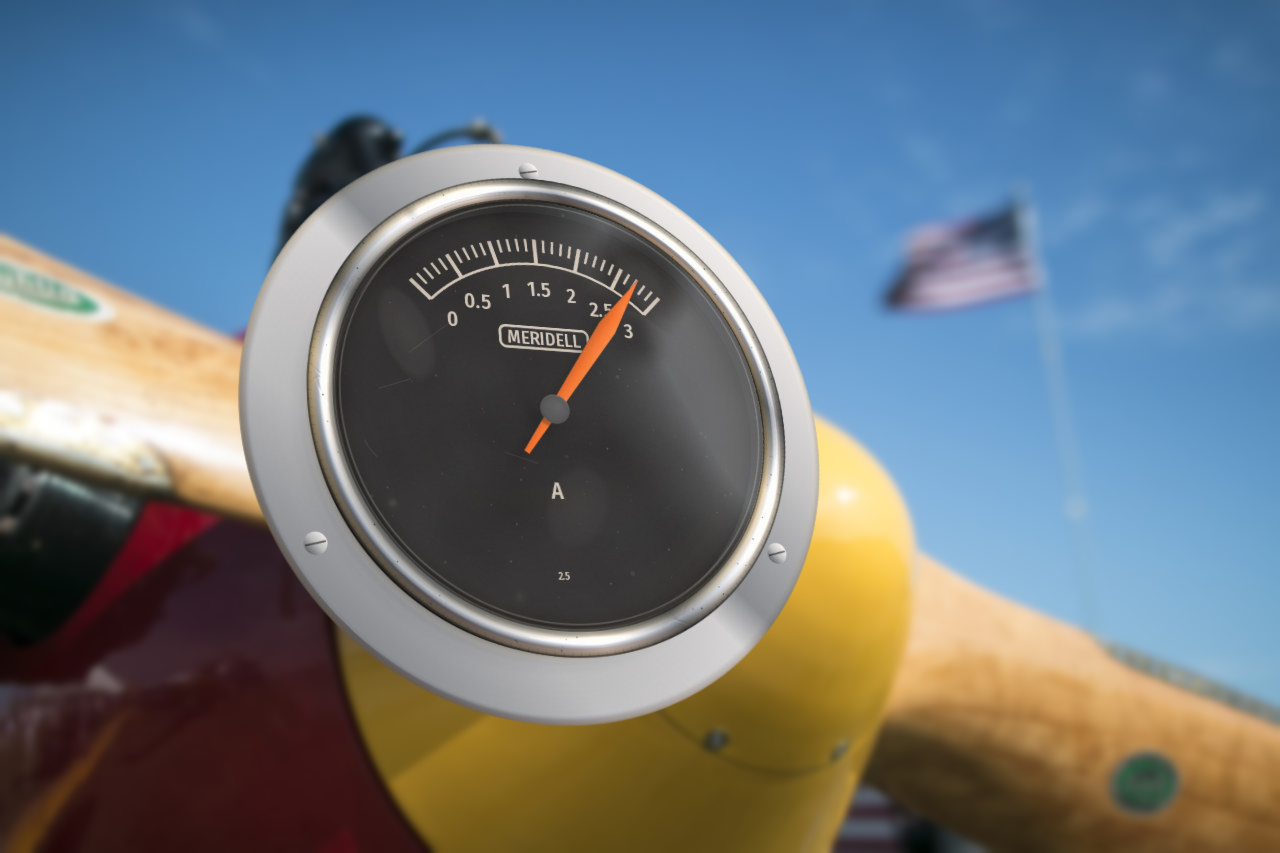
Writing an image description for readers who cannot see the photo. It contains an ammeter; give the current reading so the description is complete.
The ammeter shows 2.7 A
